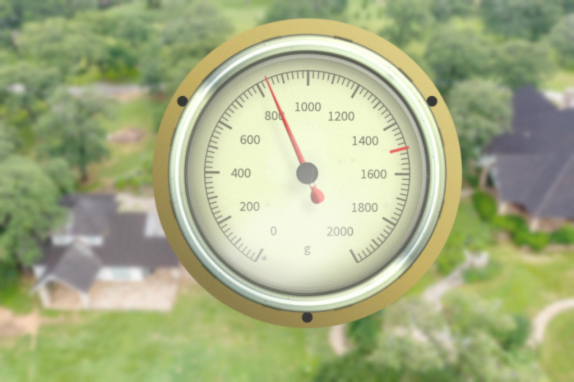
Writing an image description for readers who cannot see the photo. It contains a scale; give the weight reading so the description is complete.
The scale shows 840 g
